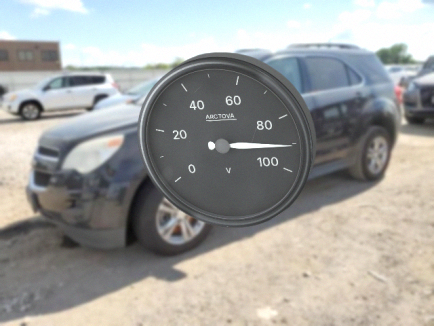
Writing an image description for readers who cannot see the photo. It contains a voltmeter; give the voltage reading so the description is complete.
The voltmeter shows 90 V
